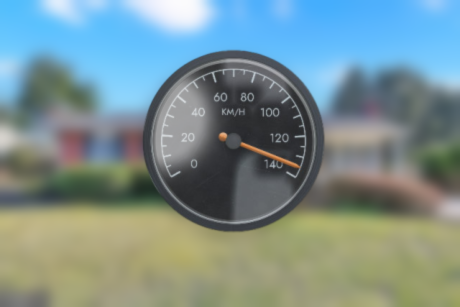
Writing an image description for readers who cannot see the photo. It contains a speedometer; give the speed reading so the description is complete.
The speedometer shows 135 km/h
